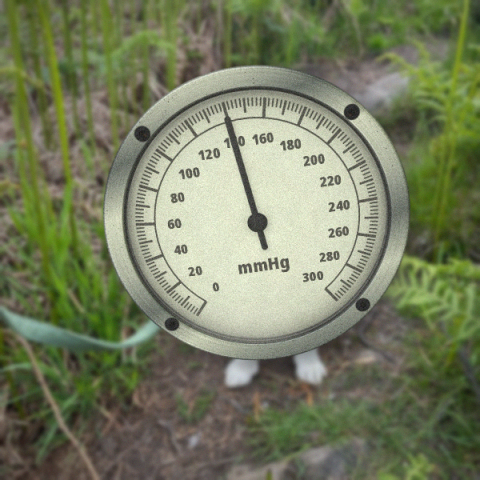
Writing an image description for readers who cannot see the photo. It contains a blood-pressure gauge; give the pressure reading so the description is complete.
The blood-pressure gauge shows 140 mmHg
